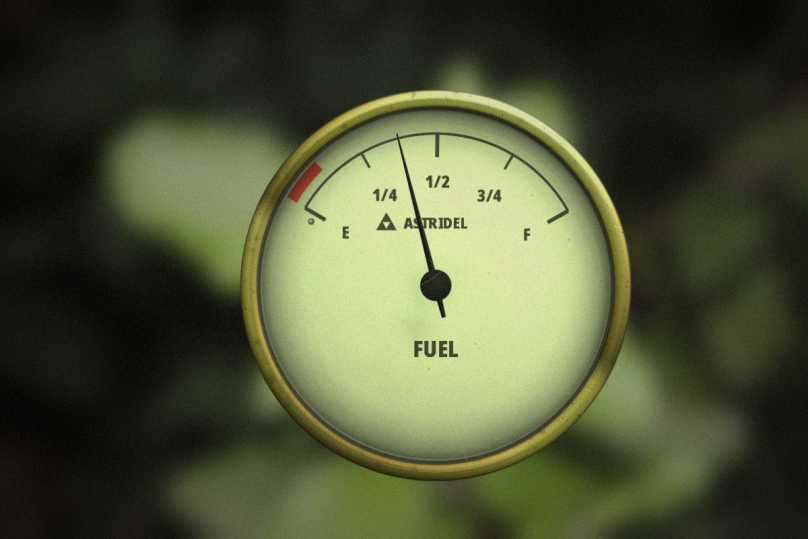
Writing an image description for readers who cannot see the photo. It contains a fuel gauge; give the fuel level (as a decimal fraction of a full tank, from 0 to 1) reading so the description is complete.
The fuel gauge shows 0.375
